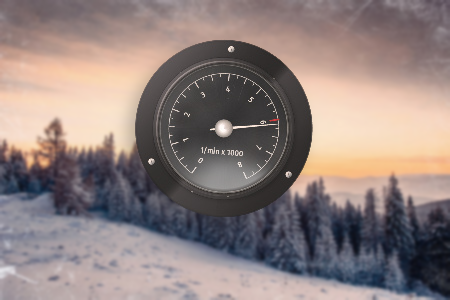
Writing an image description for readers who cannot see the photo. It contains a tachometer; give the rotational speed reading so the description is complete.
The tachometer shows 6125 rpm
